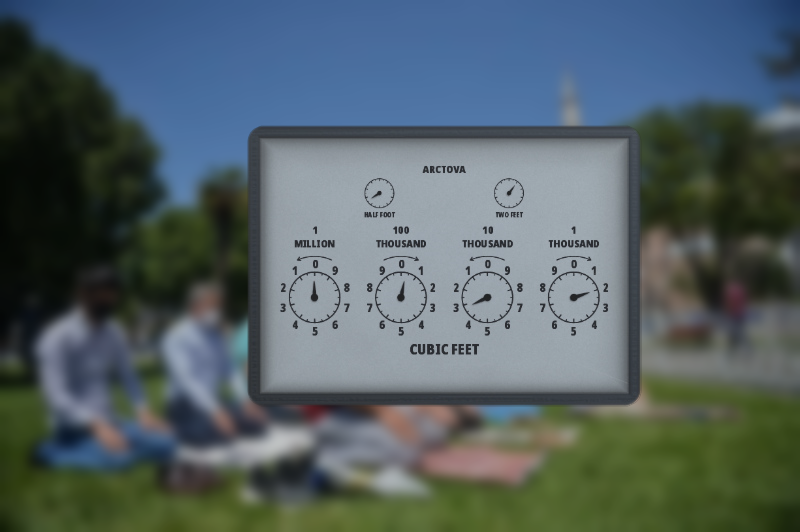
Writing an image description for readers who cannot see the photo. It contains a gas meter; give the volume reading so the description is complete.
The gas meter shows 3200 ft³
